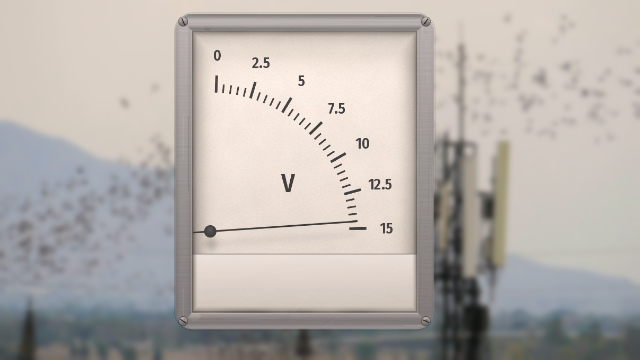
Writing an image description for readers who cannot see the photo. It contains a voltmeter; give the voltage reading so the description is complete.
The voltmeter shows 14.5 V
